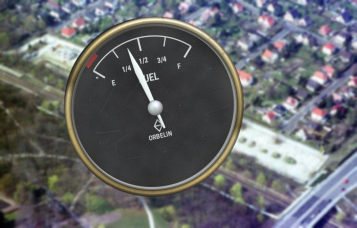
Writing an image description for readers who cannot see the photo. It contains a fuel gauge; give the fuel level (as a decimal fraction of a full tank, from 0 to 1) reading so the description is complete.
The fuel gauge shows 0.375
